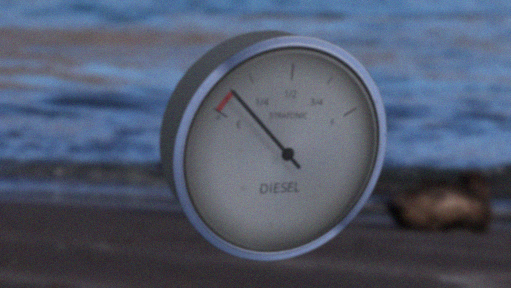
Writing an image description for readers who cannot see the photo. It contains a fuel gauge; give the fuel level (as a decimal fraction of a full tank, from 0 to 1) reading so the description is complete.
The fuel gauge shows 0.125
